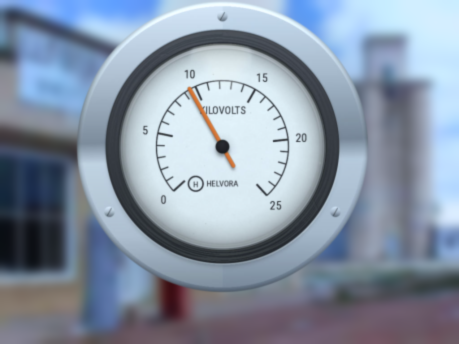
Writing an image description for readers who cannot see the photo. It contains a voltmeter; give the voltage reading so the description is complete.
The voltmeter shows 9.5 kV
